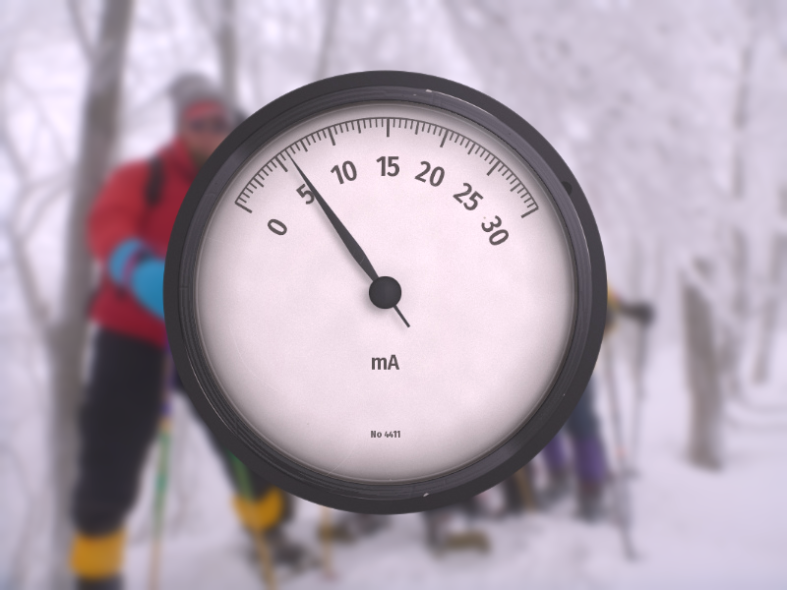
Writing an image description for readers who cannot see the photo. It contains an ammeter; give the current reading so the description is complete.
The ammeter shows 6 mA
